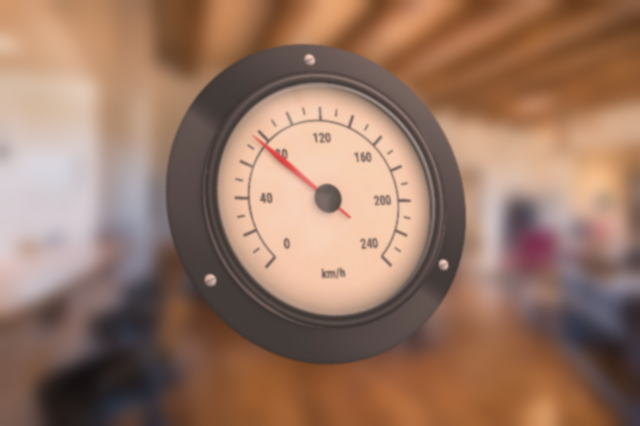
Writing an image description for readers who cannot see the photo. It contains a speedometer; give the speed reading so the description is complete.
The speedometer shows 75 km/h
